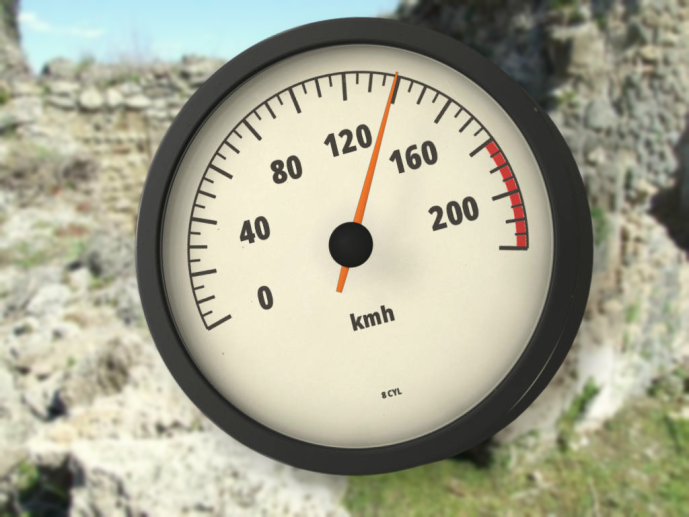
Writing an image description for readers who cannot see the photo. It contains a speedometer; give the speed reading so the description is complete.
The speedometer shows 140 km/h
